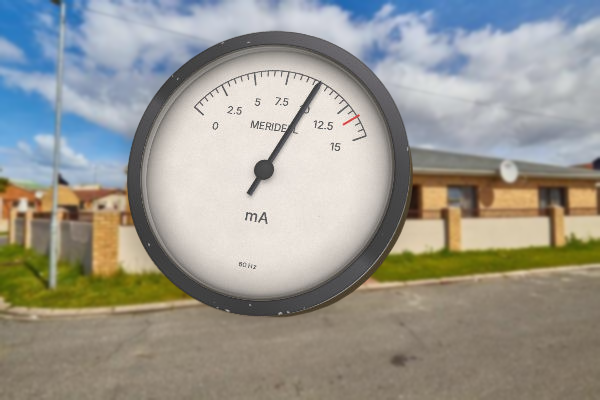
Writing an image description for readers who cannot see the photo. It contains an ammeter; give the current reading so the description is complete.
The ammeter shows 10 mA
